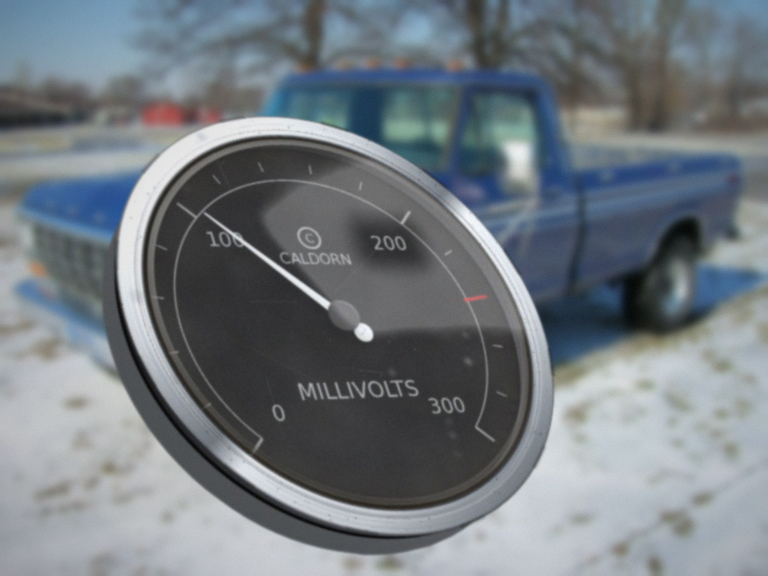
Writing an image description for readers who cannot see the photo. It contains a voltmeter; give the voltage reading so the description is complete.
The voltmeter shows 100 mV
